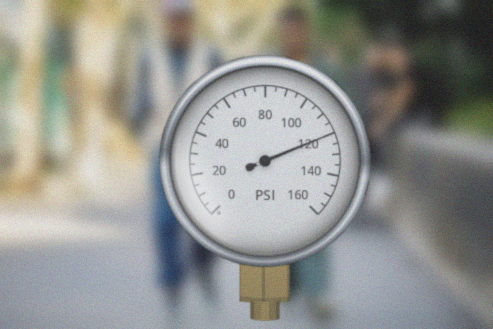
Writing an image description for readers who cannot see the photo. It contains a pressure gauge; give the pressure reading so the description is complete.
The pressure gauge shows 120 psi
